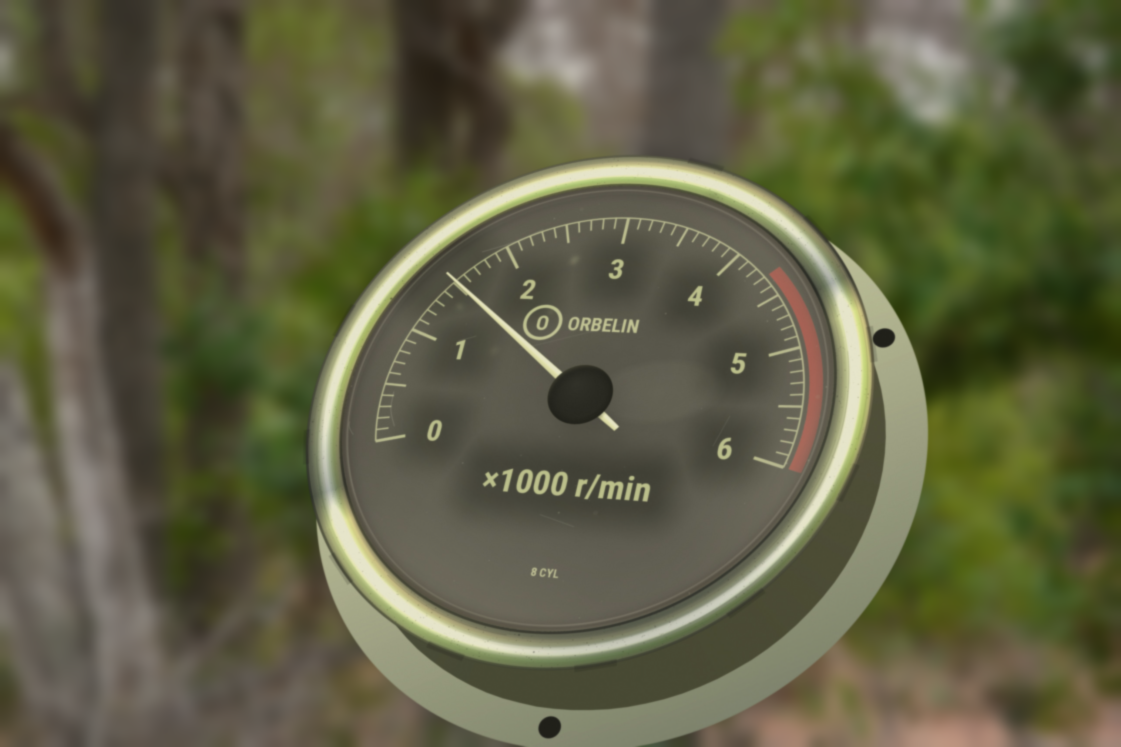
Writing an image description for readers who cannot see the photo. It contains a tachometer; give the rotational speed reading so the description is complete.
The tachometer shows 1500 rpm
